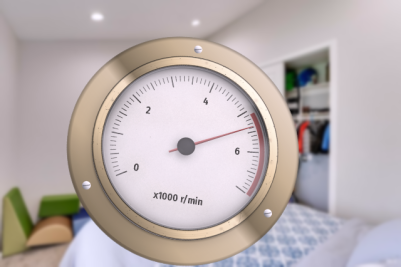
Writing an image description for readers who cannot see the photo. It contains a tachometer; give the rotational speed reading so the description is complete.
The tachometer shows 5400 rpm
